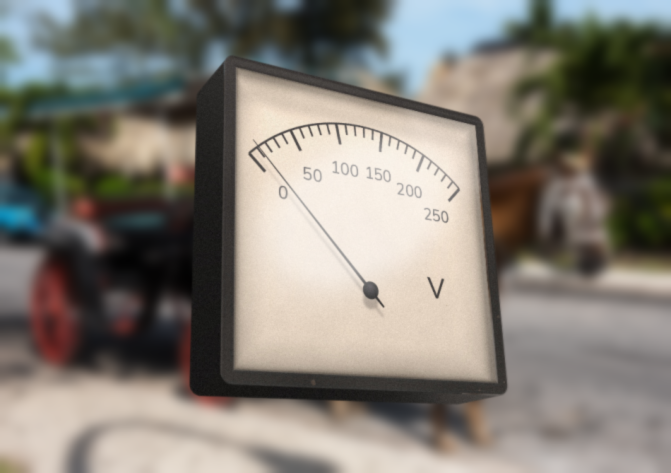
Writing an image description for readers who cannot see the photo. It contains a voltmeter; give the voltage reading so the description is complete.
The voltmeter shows 10 V
